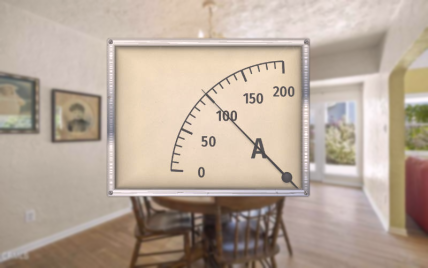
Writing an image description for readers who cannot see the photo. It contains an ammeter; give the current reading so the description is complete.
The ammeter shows 100 A
